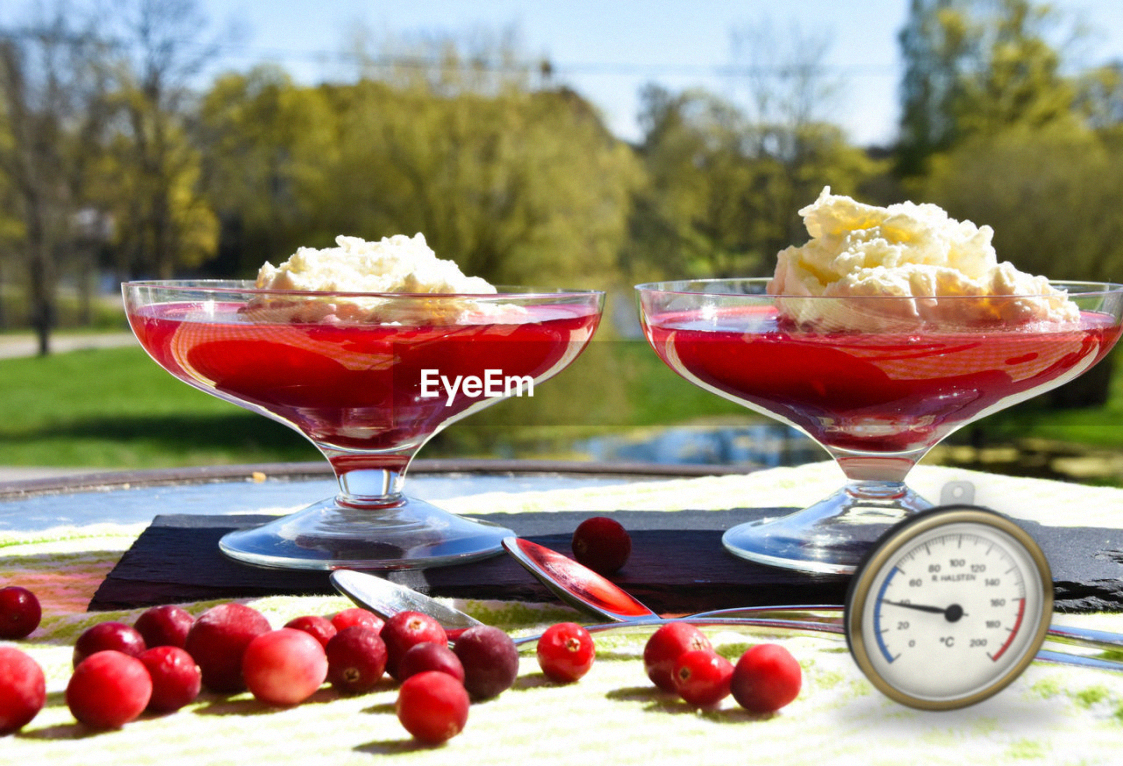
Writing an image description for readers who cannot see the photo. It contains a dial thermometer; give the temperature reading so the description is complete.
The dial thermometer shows 40 °C
